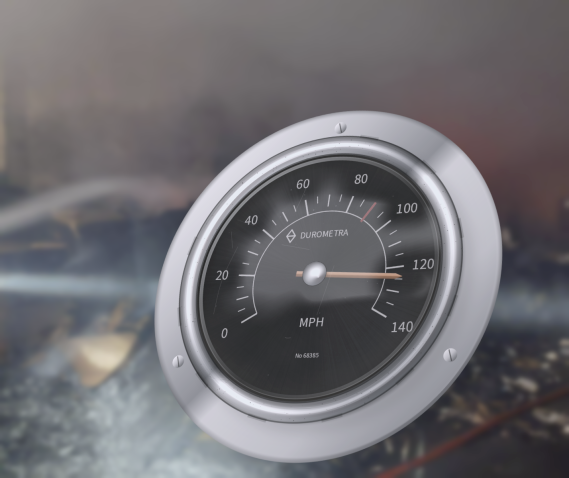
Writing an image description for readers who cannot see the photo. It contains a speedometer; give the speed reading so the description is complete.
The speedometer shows 125 mph
